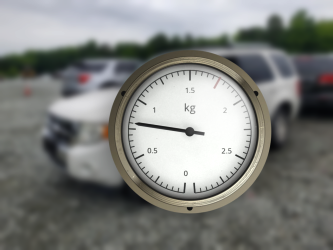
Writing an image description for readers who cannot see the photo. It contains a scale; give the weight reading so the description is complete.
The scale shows 0.8 kg
